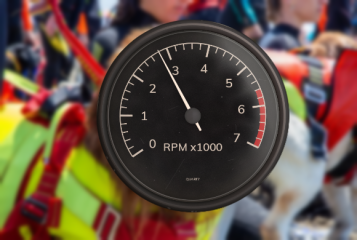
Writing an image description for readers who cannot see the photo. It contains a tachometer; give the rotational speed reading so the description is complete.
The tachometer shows 2800 rpm
